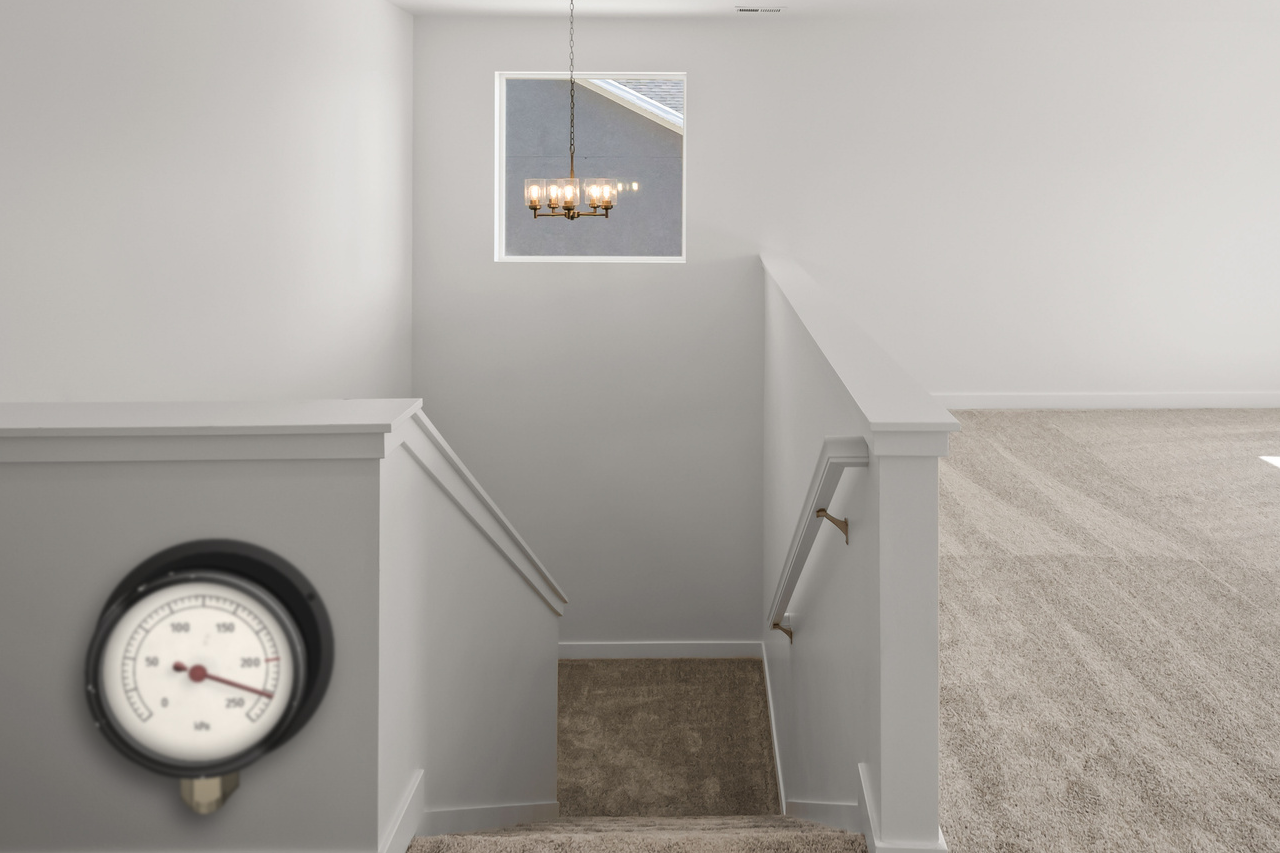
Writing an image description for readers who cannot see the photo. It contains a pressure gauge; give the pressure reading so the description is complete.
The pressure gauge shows 225 kPa
